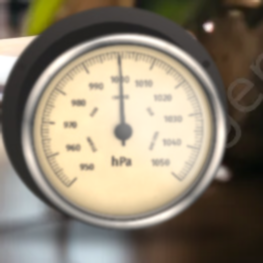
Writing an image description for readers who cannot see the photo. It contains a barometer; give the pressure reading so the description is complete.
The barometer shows 1000 hPa
